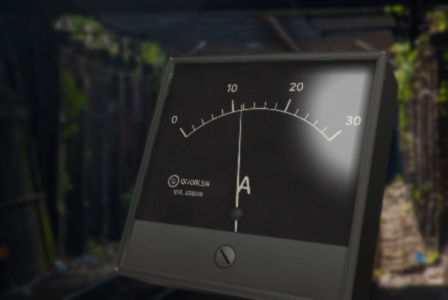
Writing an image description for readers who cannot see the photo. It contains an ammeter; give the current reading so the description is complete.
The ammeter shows 12 A
